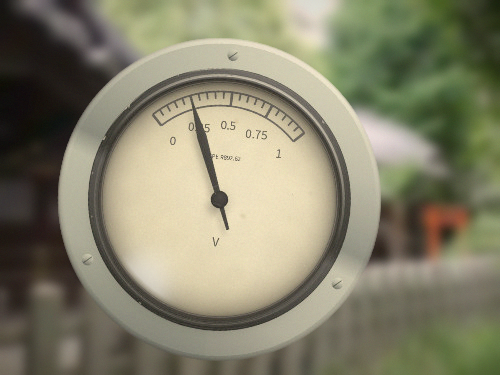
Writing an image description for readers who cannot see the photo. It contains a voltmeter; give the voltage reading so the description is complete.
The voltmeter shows 0.25 V
